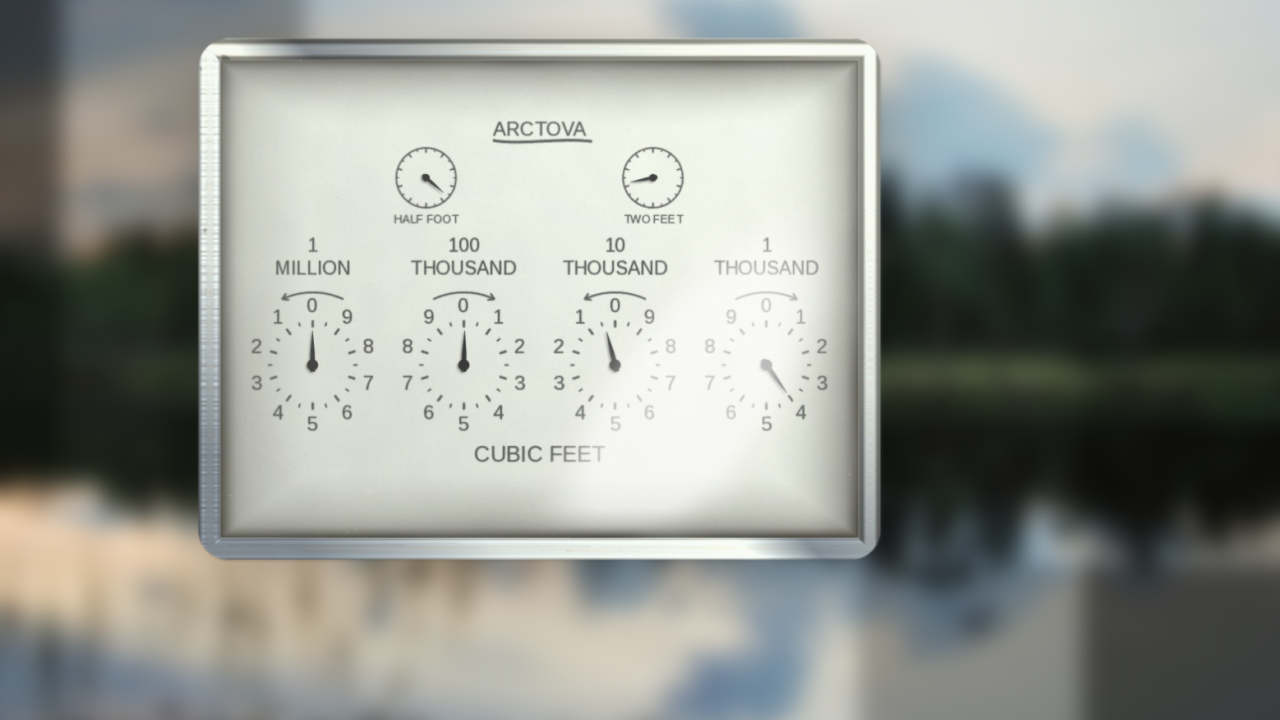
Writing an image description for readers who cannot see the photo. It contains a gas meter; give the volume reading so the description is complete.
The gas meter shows 400 ft³
